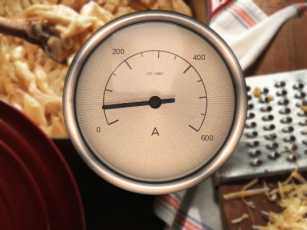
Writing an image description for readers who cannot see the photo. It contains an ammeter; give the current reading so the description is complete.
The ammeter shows 50 A
